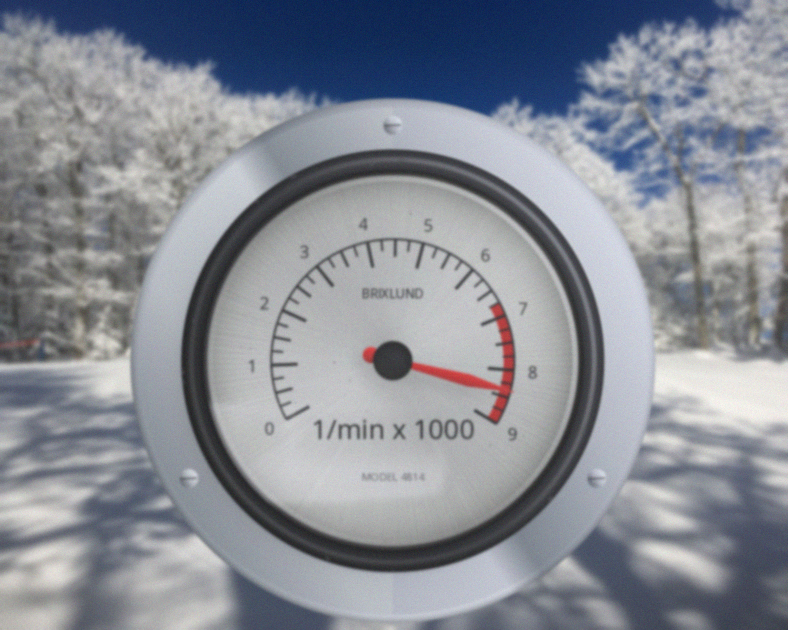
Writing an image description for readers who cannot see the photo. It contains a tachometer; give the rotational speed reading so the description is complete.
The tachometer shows 8375 rpm
